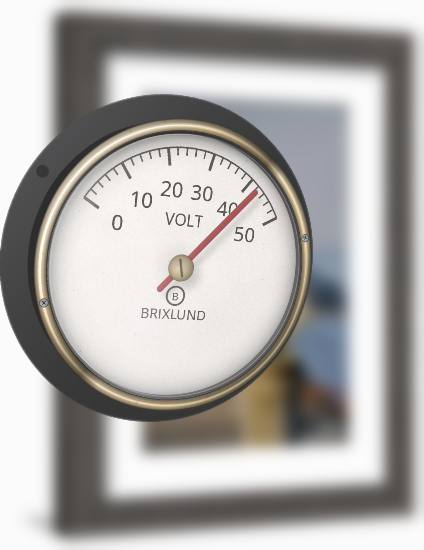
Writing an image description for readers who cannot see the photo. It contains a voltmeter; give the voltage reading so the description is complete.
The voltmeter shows 42 V
